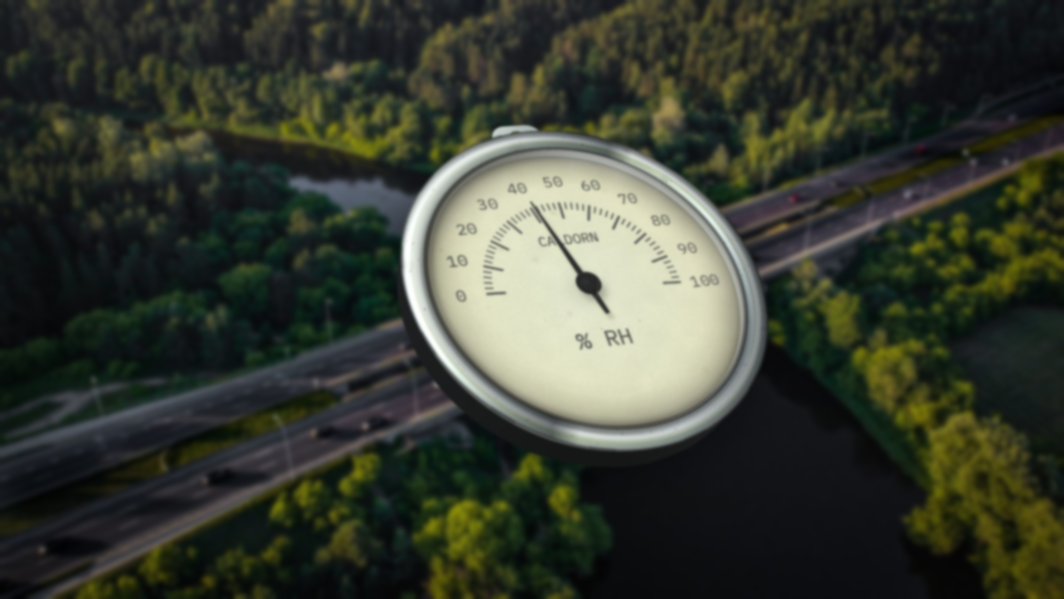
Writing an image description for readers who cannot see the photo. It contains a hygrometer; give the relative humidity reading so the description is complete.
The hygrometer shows 40 %
